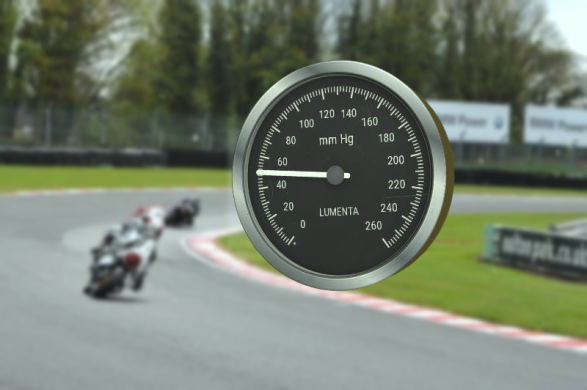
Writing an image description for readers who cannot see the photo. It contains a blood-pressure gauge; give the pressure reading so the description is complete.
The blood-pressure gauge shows 50 mmHg
